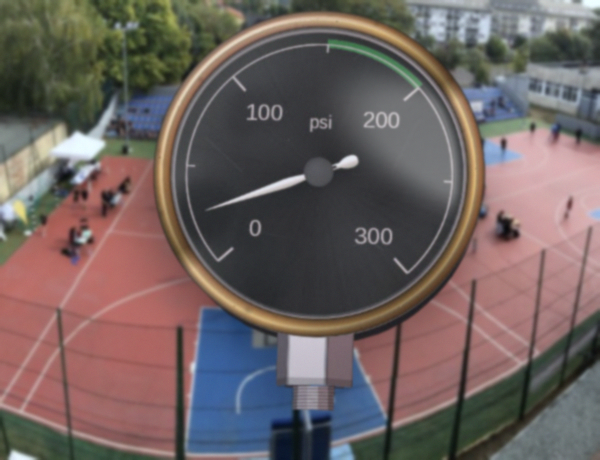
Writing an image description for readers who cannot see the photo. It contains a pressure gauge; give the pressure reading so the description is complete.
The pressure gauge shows 25 psi
